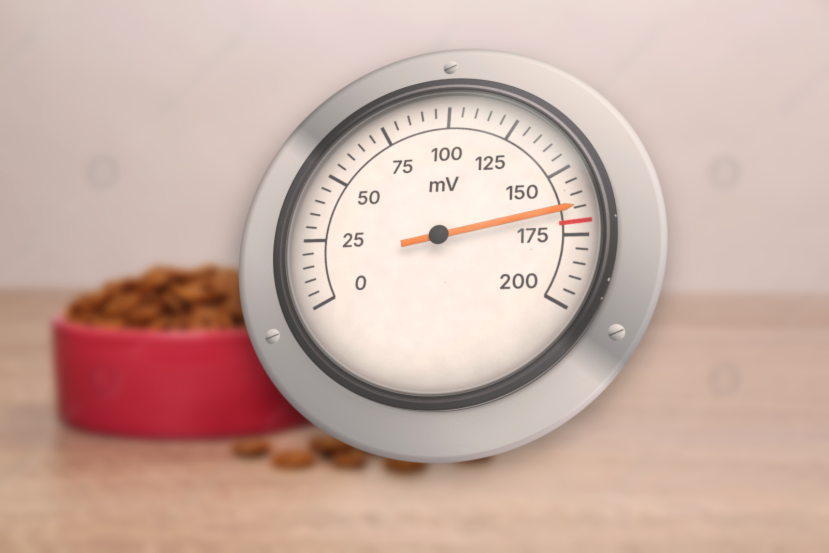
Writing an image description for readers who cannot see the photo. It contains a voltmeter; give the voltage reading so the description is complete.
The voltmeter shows 165 mV
